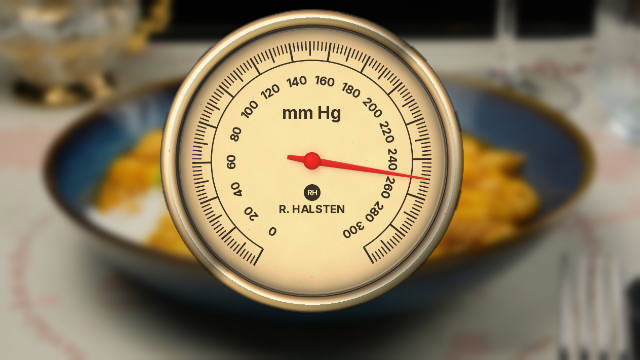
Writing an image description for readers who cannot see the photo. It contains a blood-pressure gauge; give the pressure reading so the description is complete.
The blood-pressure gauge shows 250 mmHg
